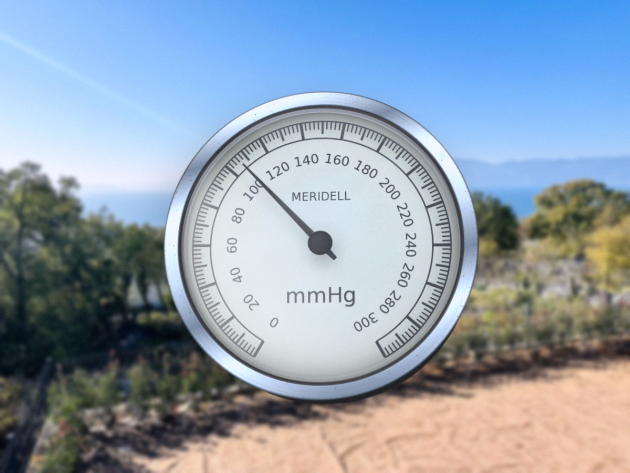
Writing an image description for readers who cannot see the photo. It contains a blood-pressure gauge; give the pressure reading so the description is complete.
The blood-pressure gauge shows 106 mmHg
